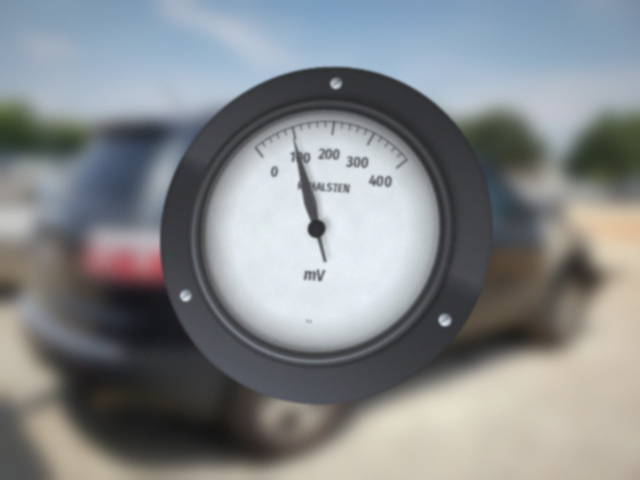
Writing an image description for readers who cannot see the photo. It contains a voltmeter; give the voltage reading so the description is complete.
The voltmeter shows 100 mV
